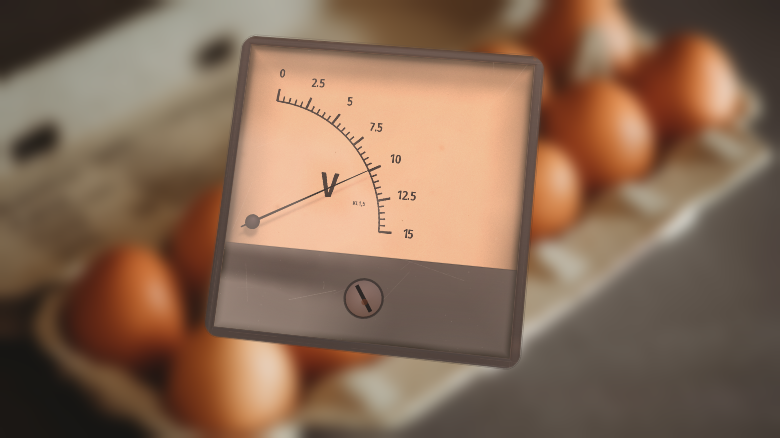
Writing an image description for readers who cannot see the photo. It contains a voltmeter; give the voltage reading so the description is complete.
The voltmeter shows 10 V
